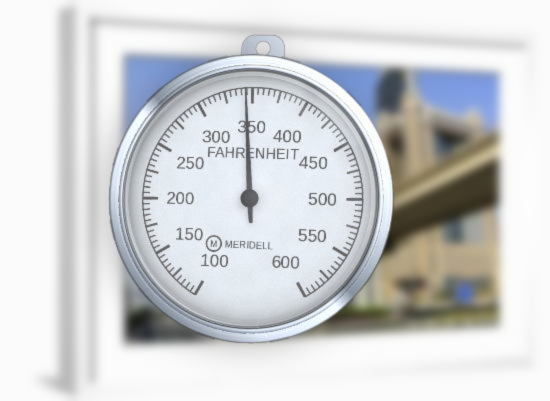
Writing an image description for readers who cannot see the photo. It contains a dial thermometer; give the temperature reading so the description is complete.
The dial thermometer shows 345 °F
